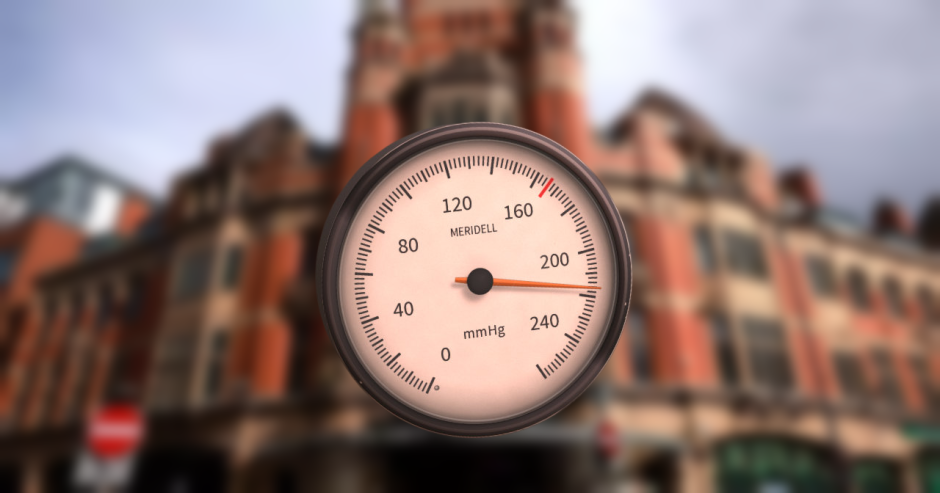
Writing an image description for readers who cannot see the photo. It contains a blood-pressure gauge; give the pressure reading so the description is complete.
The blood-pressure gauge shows 216 mmHg
